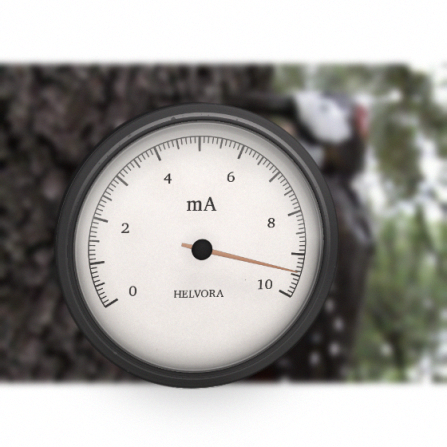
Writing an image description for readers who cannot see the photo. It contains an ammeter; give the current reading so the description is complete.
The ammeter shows 9.4 mA
